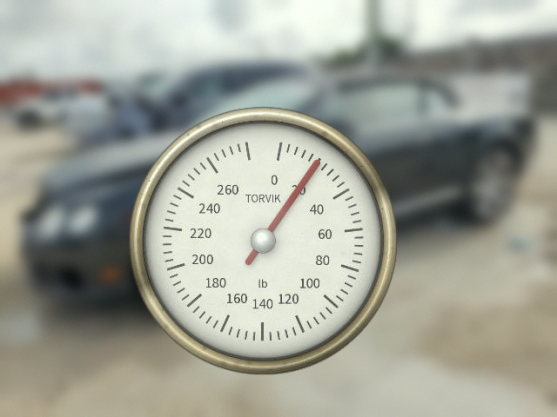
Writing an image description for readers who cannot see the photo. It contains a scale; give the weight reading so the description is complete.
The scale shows 20 lb
